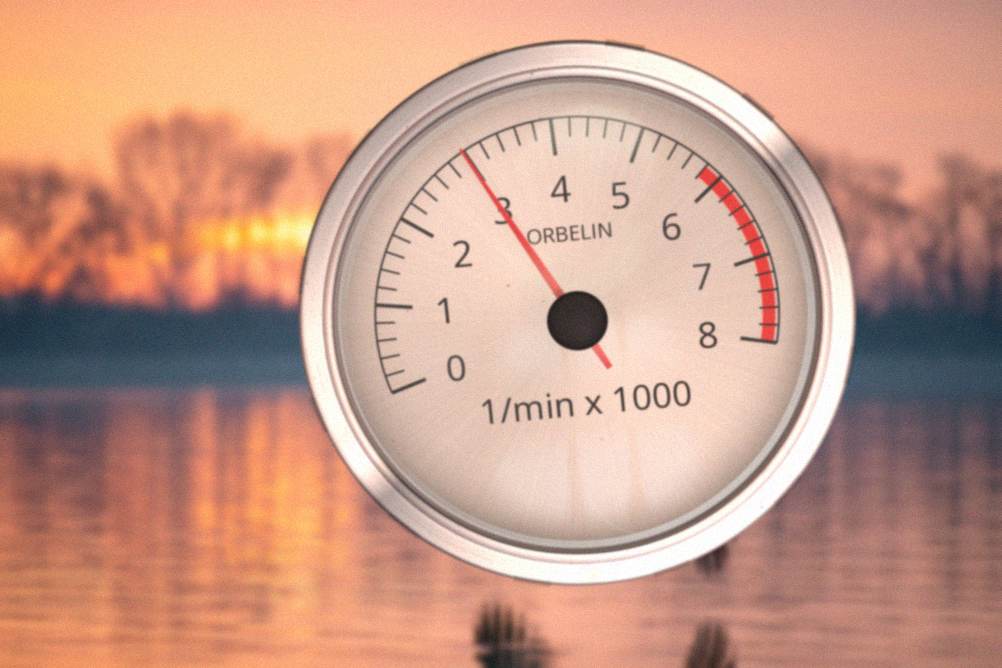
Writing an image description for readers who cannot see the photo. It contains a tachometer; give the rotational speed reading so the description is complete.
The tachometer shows 3000 rpm
